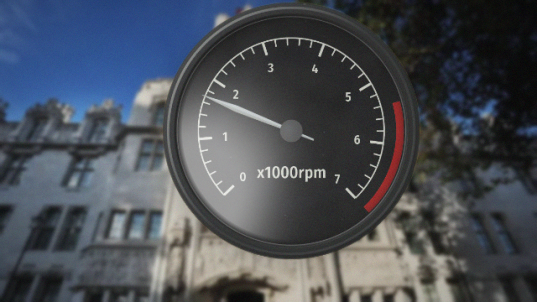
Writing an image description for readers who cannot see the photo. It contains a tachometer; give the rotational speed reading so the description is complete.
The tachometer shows 1700 rpm
